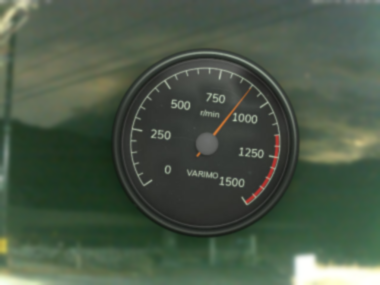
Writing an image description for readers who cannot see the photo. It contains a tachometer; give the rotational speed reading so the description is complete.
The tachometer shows 900 rpm
